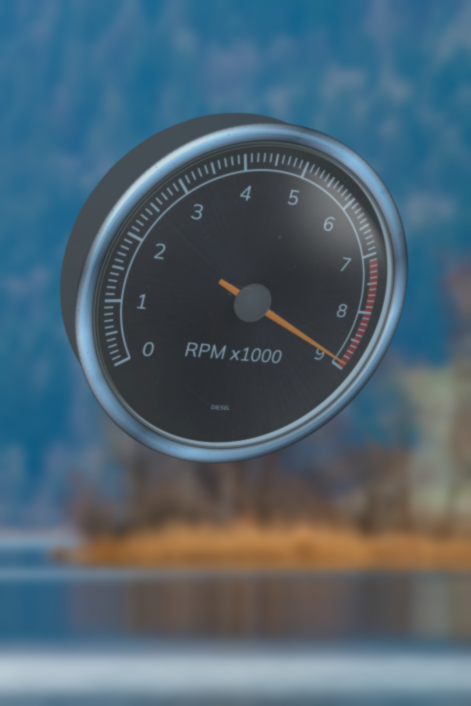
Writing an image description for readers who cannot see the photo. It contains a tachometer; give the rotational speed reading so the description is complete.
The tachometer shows 8900 rpm
